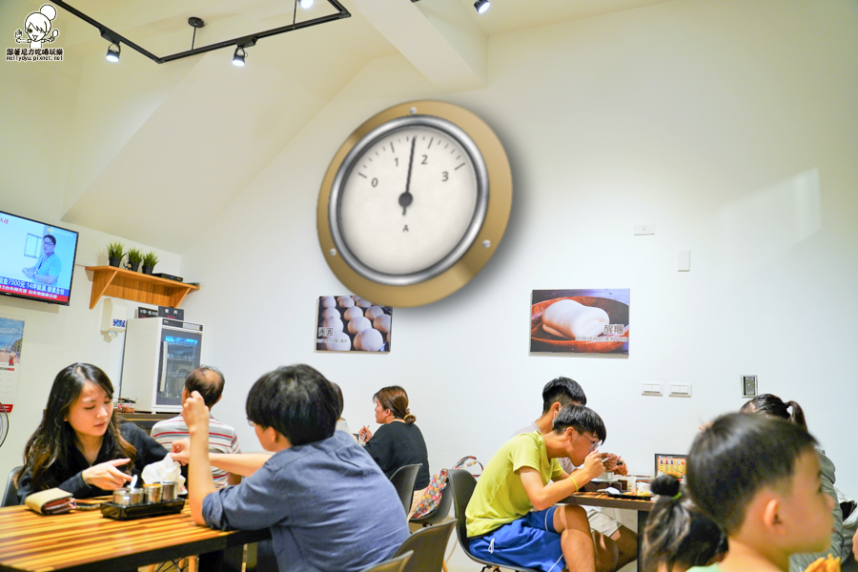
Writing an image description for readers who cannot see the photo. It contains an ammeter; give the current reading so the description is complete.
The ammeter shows 1.6 A
